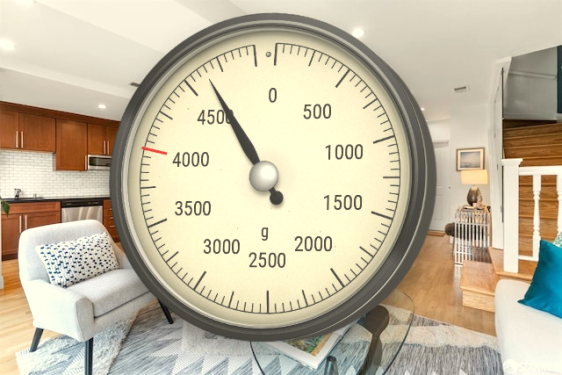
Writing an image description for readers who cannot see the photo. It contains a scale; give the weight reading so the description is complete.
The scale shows 4650 g
